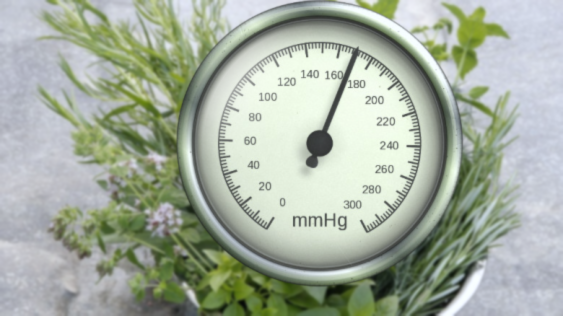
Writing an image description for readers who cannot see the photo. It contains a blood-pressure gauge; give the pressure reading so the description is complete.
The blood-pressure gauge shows 170 mmHg
